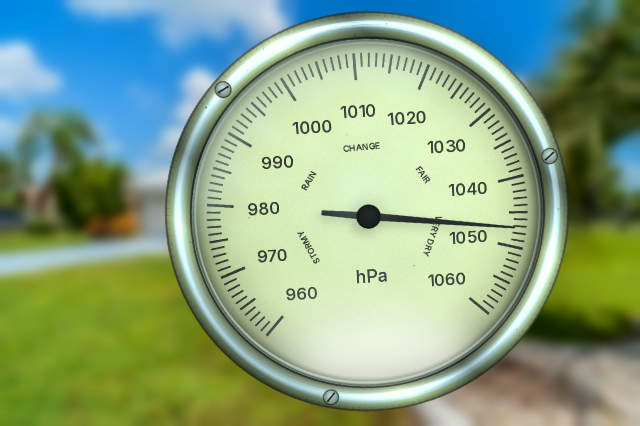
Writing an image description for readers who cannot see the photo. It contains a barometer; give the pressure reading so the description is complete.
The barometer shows 1047 hPa
